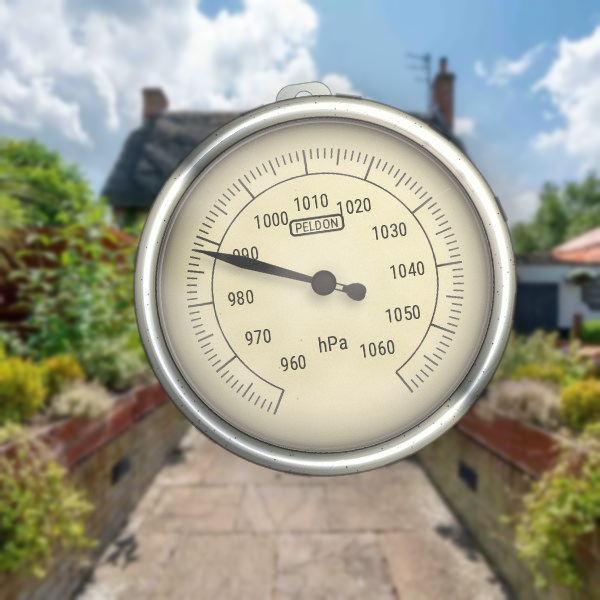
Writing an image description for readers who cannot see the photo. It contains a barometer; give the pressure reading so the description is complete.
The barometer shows 988 hPa
